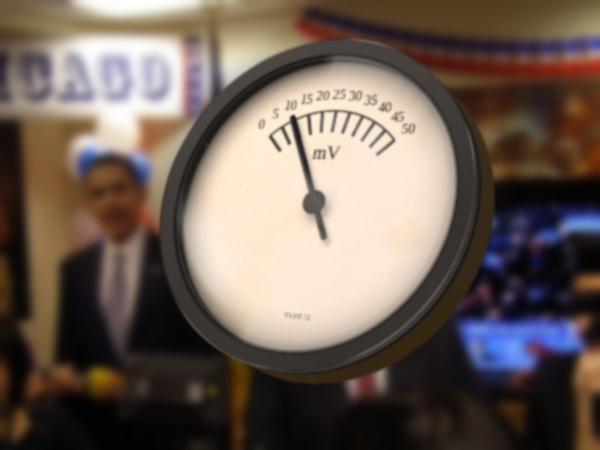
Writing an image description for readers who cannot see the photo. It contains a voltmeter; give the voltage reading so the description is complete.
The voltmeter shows 10 mV
